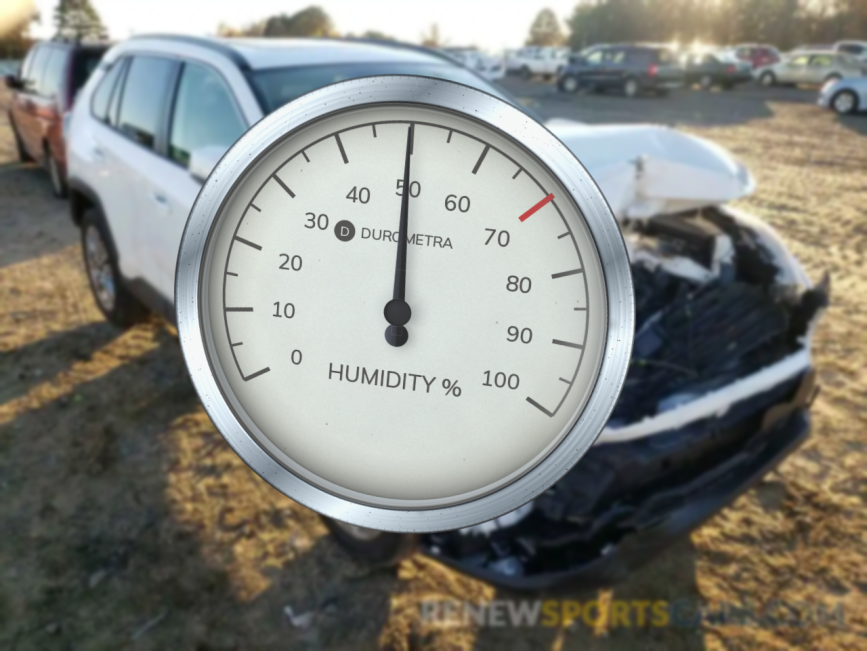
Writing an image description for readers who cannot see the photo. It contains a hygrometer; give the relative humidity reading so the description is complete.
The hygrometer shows 50 %
